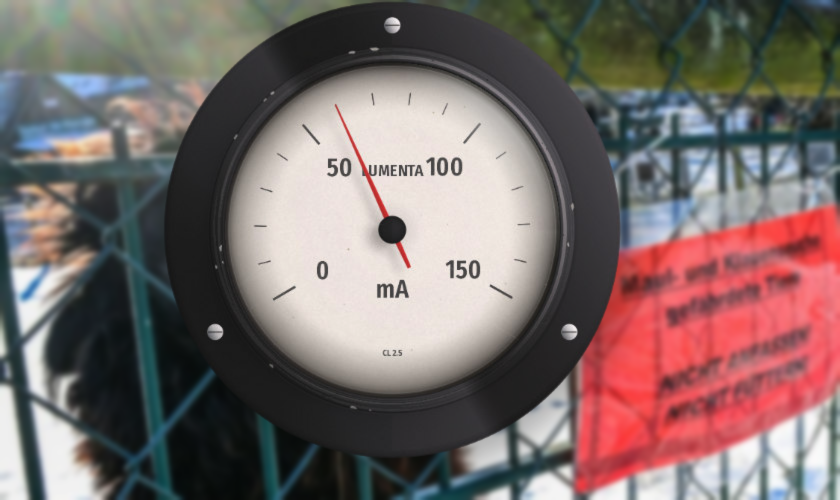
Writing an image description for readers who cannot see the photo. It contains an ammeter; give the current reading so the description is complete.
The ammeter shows 60 mA
